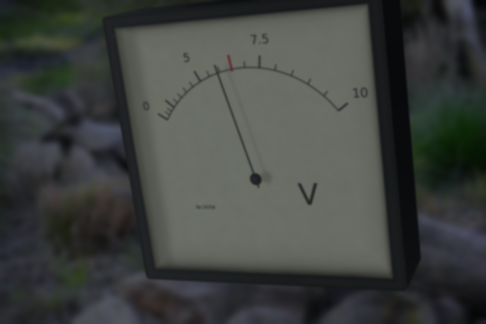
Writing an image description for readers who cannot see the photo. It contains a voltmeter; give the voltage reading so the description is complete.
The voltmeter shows 6 V
